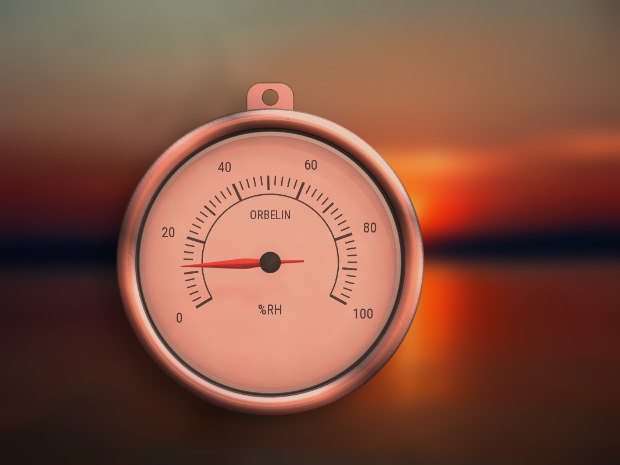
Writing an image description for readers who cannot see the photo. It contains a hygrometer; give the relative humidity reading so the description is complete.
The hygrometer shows 12 %
